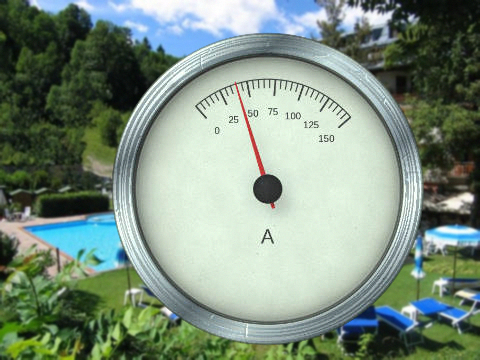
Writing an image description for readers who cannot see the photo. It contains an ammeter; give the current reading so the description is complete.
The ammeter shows 40 A
